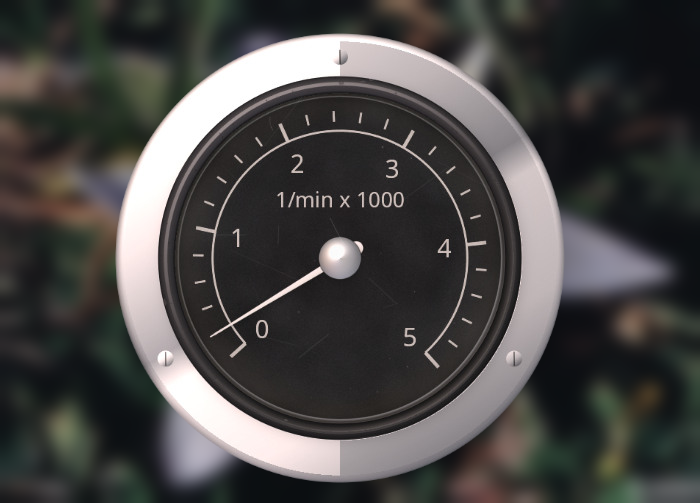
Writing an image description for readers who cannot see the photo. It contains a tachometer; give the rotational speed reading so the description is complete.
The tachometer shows 200 rpm
